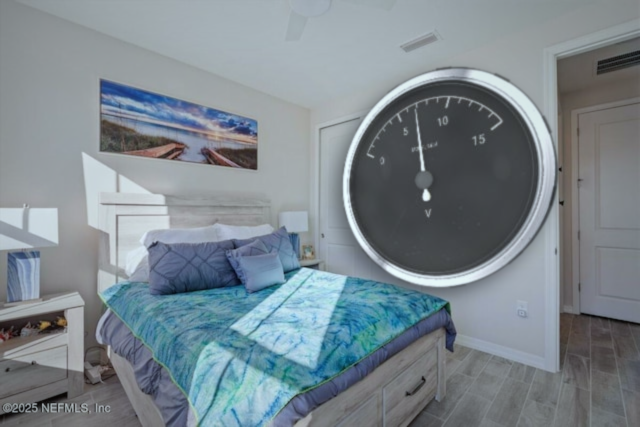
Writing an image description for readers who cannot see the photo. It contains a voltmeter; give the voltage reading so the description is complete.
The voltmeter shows 7 V
